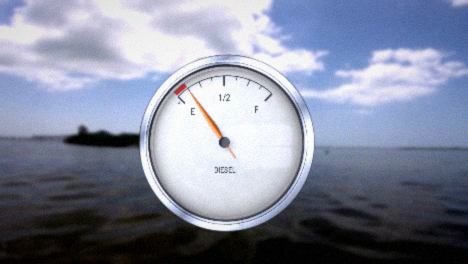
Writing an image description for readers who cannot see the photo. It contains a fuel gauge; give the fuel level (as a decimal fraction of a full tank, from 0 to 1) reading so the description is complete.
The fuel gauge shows 0.125
